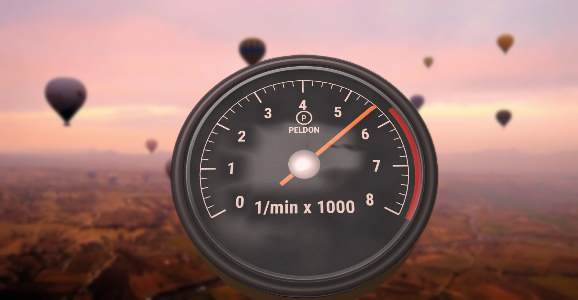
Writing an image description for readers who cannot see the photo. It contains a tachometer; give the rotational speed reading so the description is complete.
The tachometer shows 5600 rpm
